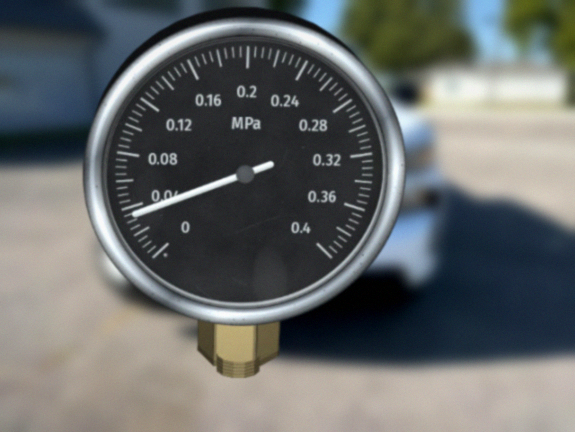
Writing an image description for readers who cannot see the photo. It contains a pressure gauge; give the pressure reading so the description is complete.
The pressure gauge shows 0.035 MPa
